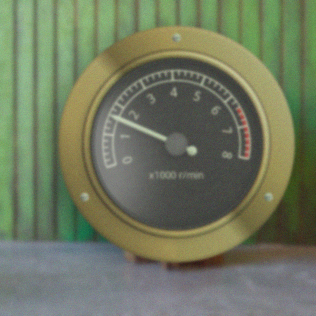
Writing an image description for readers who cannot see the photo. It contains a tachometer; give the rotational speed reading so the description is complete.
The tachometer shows 1600 rpm
